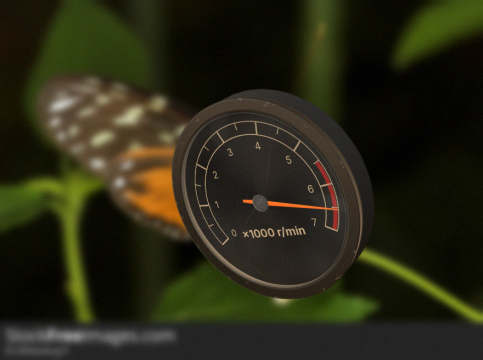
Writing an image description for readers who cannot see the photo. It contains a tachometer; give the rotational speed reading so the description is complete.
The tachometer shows 6500 rpm
